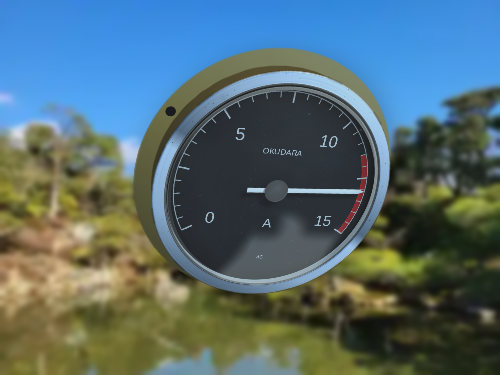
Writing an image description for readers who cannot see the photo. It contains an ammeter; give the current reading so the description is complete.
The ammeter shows 13 A
